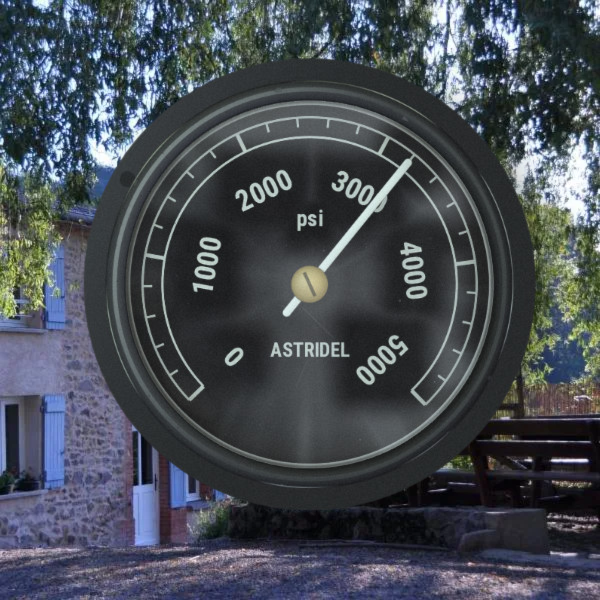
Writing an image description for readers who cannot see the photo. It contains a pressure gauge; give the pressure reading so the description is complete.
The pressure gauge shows 3200 psi
